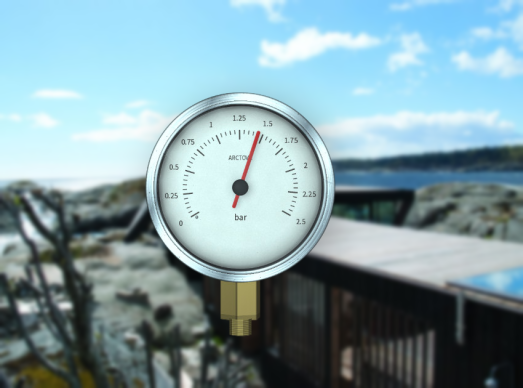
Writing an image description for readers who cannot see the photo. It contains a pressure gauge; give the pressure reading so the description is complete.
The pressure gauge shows 1.45 bar
